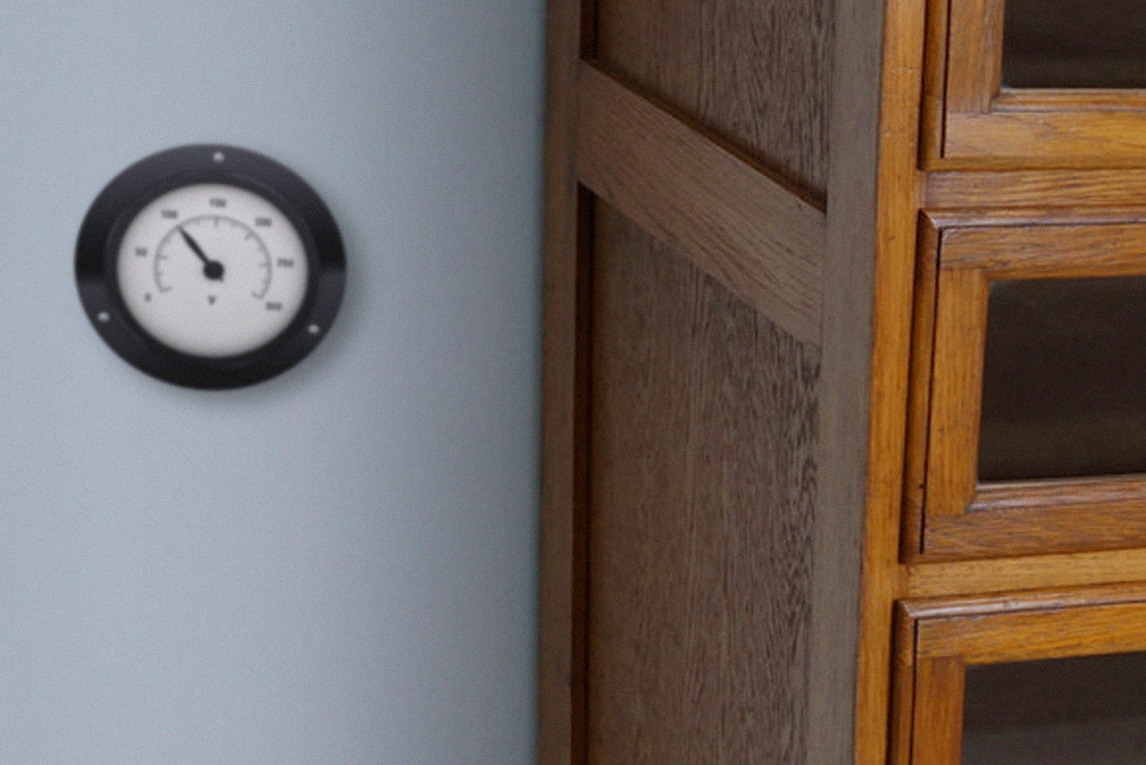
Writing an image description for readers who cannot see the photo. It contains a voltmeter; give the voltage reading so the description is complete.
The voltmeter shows 100 V
